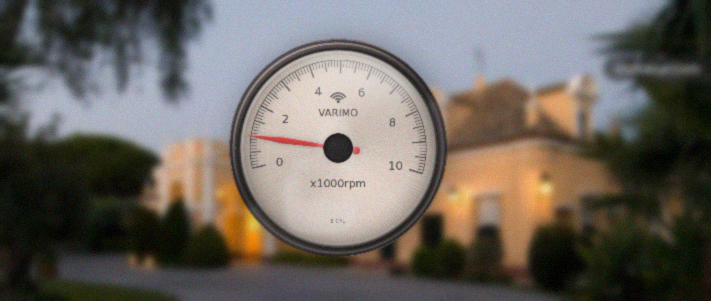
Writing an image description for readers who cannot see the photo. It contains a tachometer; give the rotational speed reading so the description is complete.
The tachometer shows 1000 rpm
